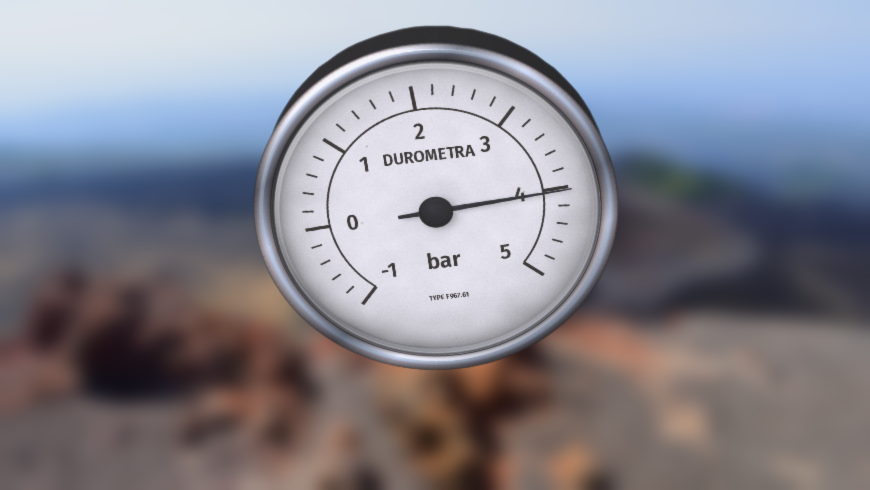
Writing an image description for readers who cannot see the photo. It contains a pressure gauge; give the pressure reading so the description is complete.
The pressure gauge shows 4 bar
